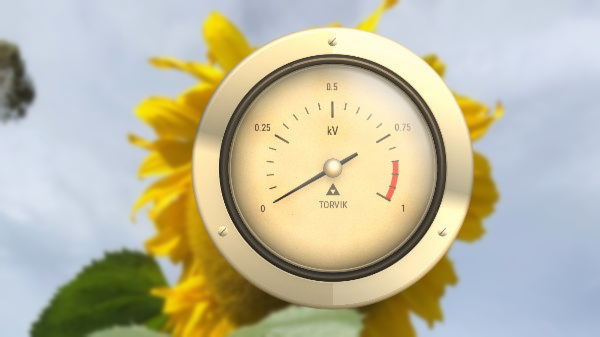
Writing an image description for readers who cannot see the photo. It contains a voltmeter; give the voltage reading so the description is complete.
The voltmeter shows 0 kV
